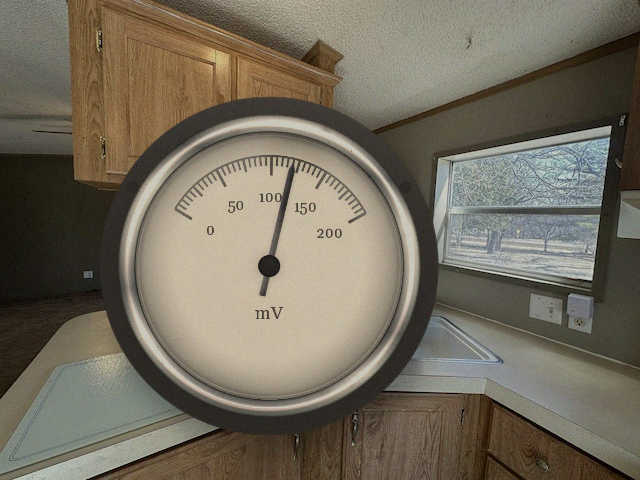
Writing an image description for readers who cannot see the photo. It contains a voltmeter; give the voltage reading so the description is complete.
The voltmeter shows 120 mV
